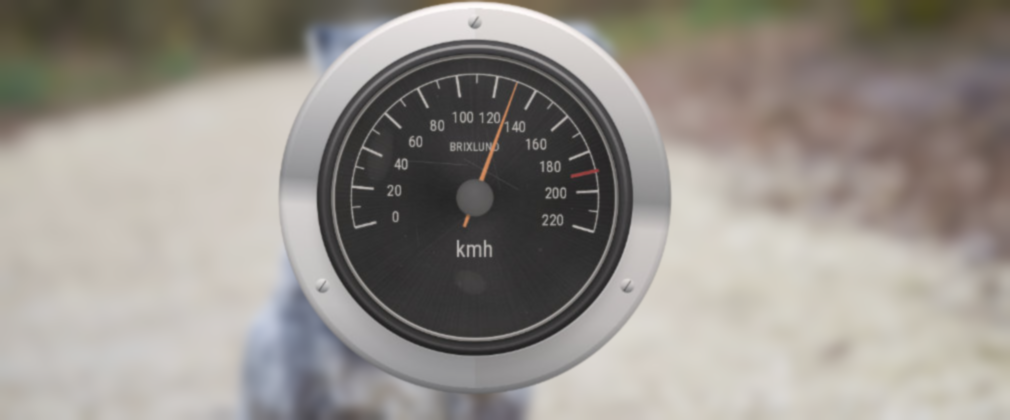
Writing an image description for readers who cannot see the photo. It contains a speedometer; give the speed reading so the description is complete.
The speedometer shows 130 km/h
